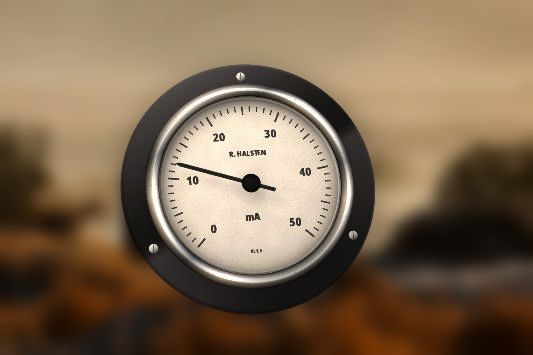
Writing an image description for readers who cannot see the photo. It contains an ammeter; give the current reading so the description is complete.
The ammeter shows 12 mA
